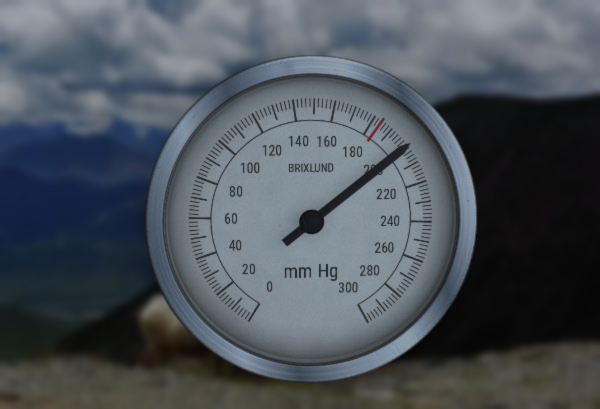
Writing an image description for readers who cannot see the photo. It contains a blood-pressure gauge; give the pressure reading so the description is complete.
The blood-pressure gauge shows 200 mmHg
